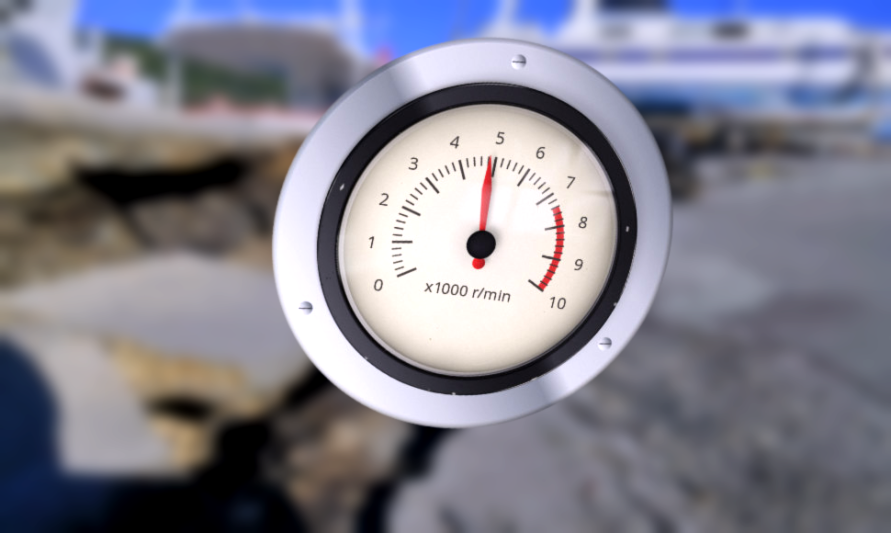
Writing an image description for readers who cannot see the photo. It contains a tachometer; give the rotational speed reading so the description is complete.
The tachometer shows 4800 rpm
